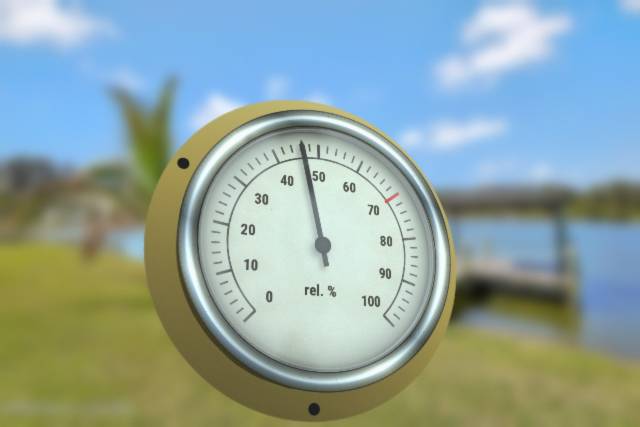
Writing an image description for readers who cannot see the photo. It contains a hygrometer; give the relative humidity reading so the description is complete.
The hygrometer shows 46 %
